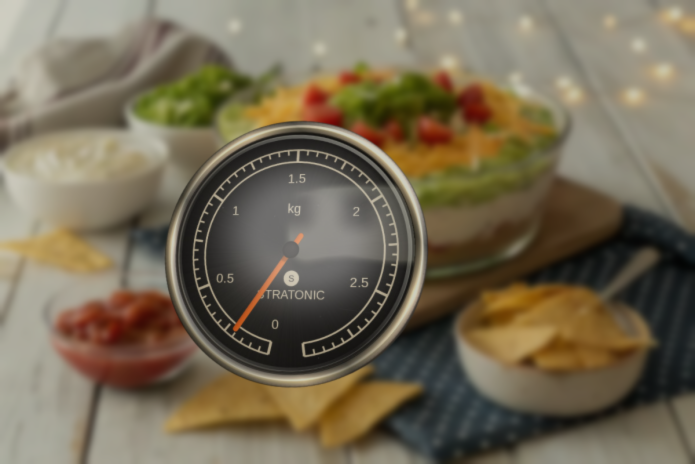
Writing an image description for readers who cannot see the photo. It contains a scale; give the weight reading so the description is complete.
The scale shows 0.2 kg
